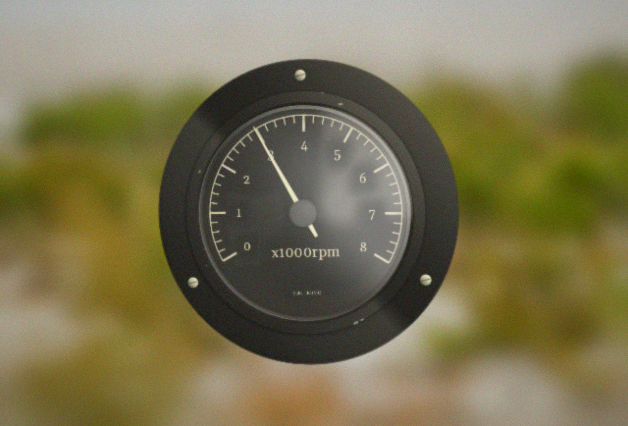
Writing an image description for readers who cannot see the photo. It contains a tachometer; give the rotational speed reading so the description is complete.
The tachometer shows 3000 rpm
